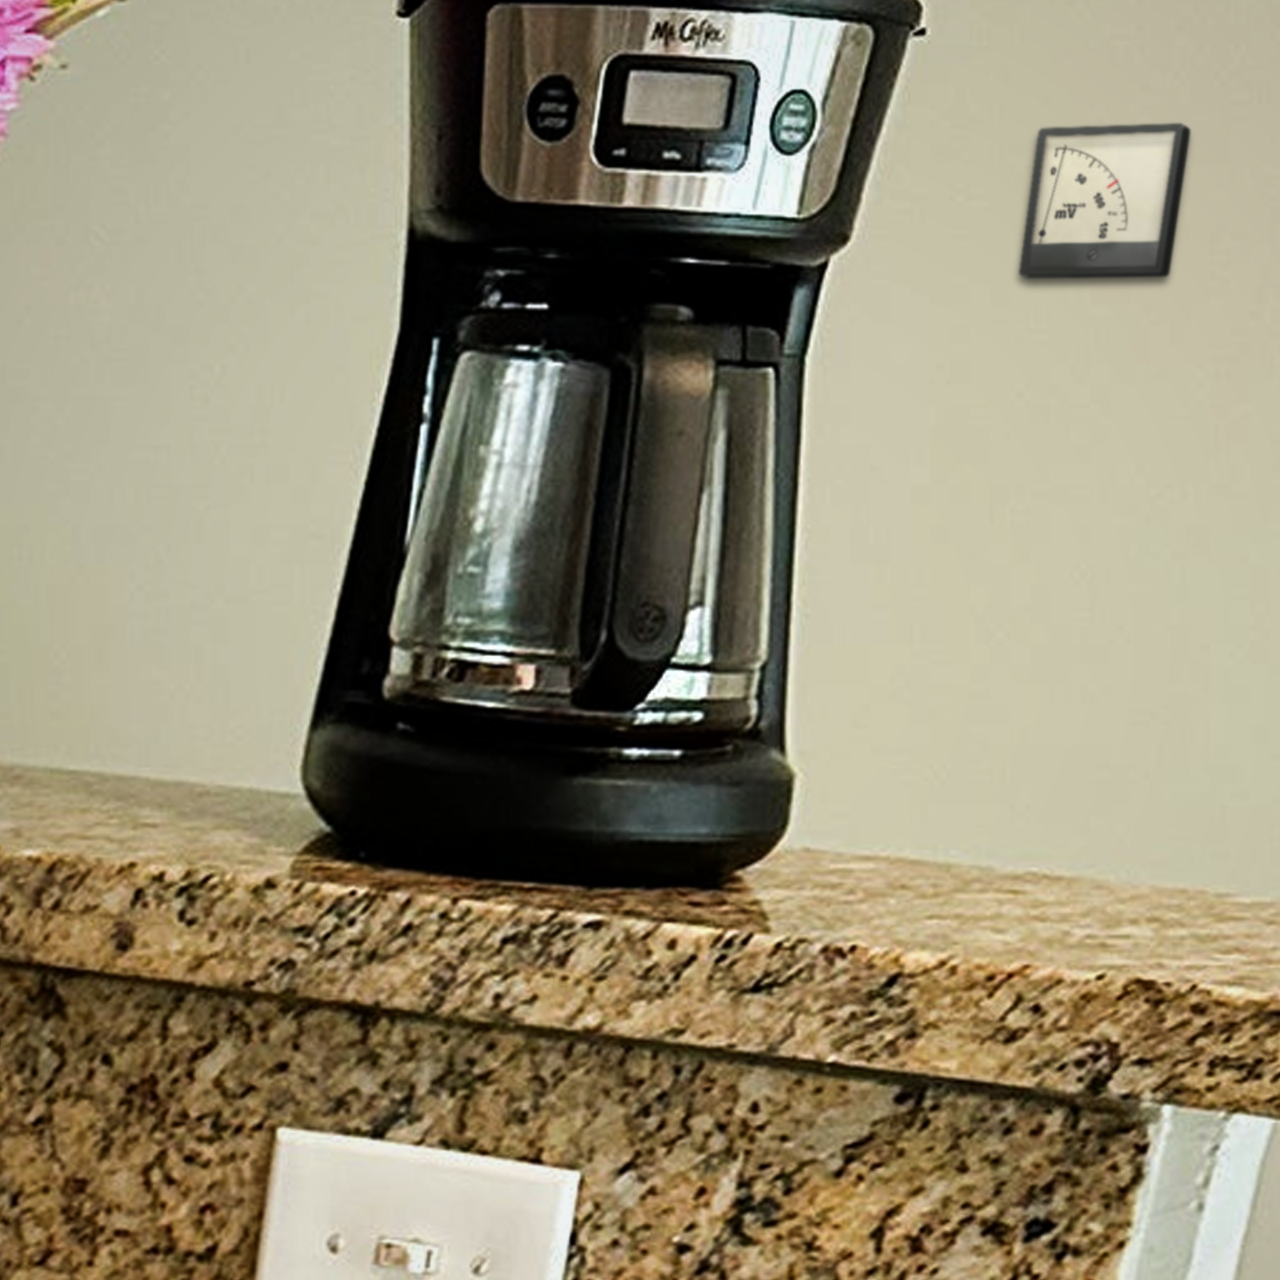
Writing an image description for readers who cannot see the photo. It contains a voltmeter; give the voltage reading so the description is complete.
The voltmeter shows 10 mV
